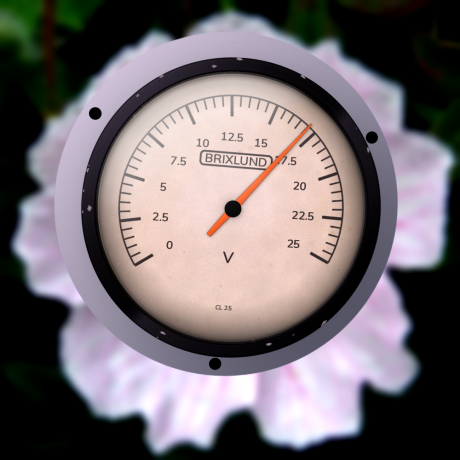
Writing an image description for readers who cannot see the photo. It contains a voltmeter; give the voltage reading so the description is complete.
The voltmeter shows 17 V
